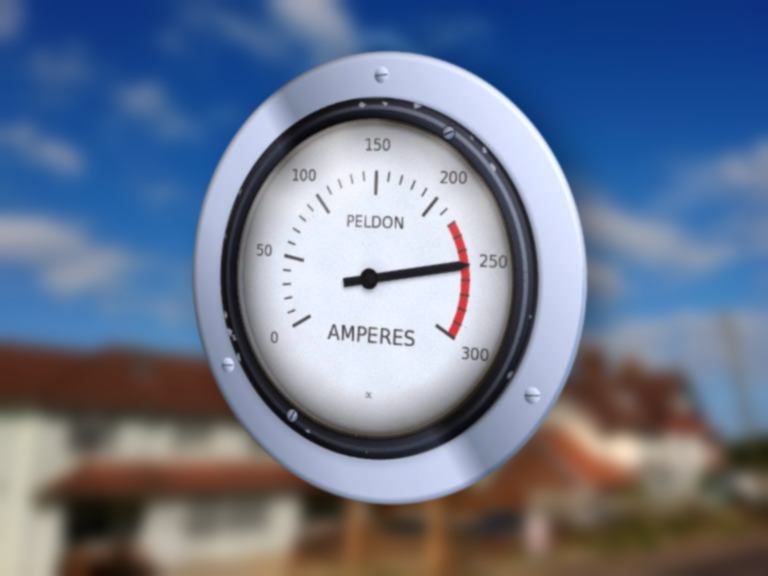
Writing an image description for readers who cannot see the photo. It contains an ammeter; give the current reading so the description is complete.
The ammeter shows 250 A
